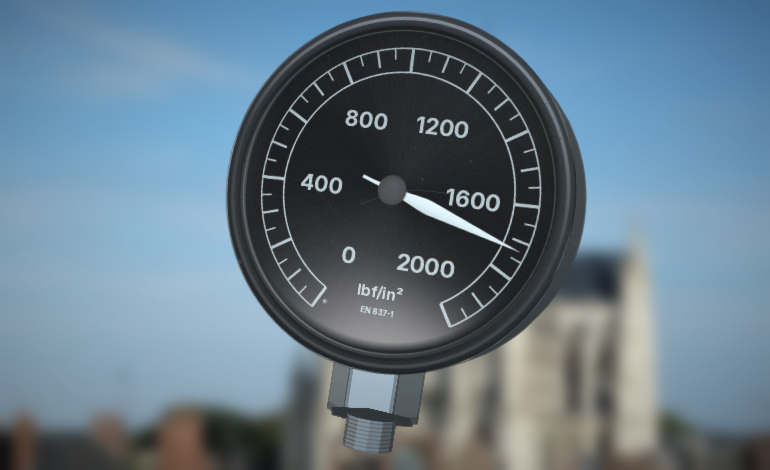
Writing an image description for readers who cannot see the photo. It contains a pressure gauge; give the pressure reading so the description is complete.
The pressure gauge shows 1725 psi
